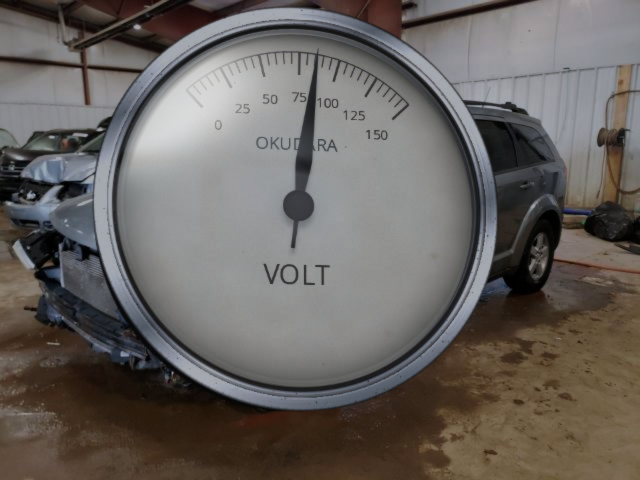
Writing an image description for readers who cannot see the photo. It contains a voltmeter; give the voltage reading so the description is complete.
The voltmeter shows 85 V
